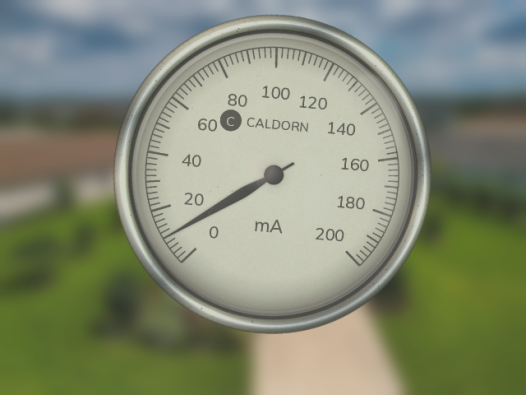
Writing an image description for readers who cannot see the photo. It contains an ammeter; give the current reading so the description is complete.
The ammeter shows 10 mA
